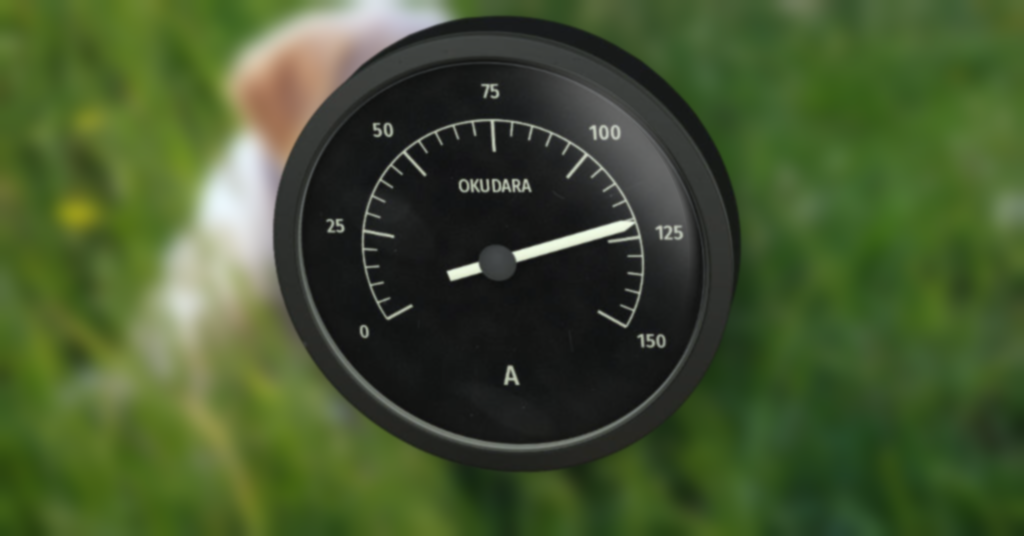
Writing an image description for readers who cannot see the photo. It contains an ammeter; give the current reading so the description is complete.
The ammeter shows 120 A
